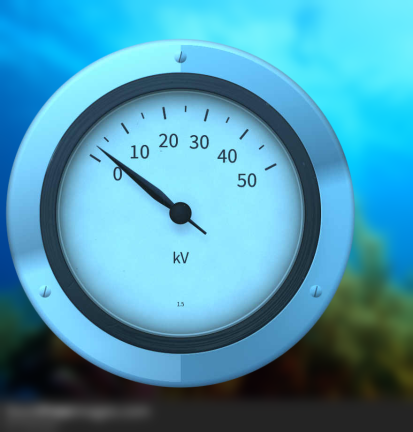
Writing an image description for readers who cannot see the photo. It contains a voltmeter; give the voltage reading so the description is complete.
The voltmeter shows 2.5 kV
